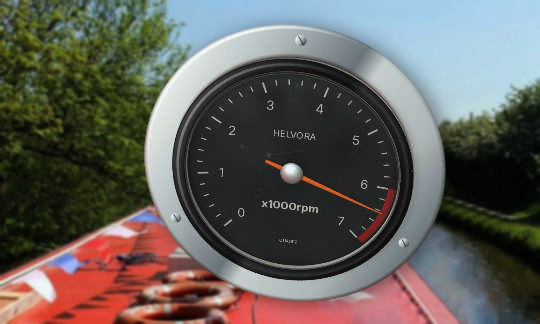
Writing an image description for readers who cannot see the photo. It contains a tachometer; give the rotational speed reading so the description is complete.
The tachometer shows 6400 rpm
